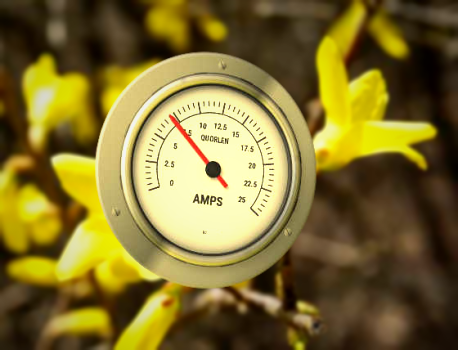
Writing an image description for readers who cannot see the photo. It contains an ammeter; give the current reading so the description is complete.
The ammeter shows 7 A
